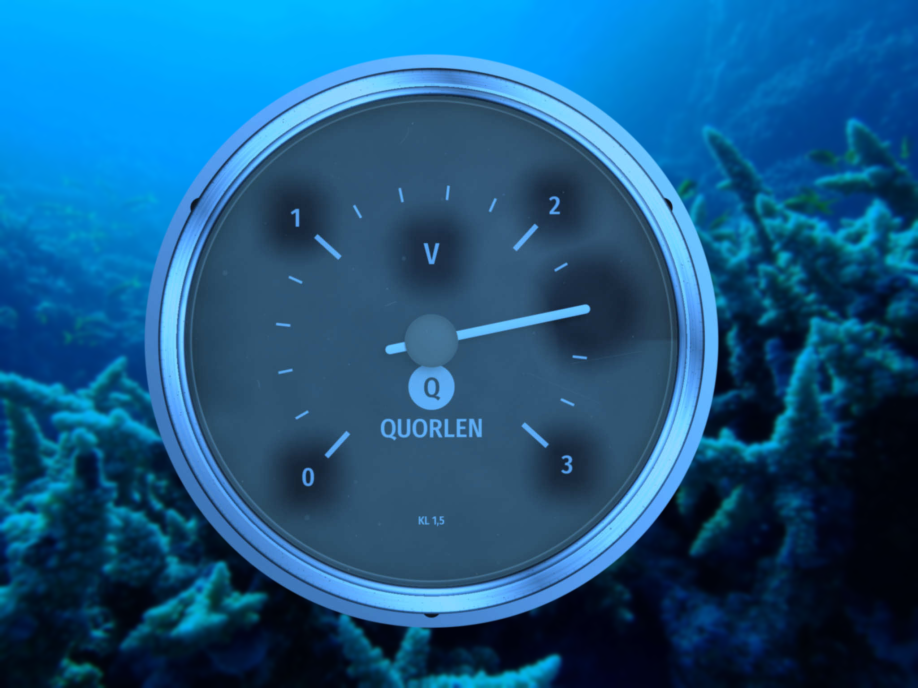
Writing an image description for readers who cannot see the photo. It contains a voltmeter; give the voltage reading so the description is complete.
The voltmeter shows 2.4 V
